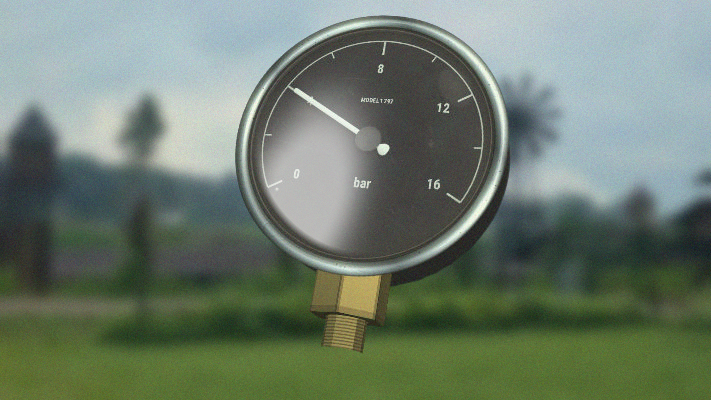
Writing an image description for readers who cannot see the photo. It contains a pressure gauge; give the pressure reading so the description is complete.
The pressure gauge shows 4 bar
